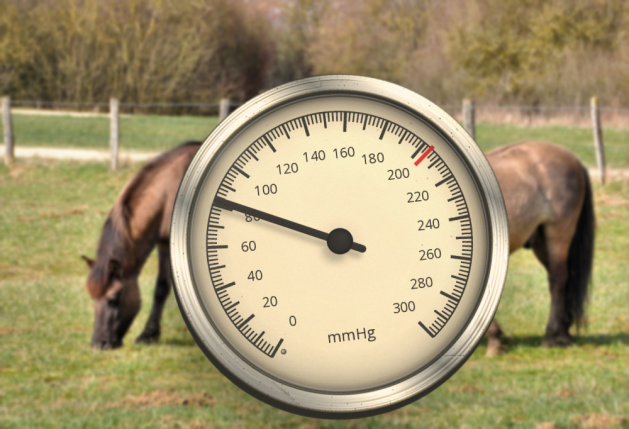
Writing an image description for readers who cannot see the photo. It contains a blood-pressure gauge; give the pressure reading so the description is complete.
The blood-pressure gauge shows 82 mmHg
